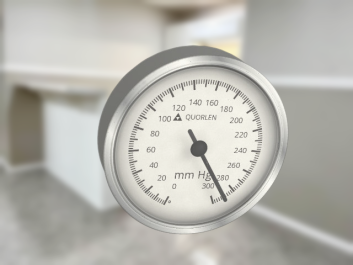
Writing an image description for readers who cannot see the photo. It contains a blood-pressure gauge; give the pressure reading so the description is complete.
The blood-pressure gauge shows 290 mmHg
